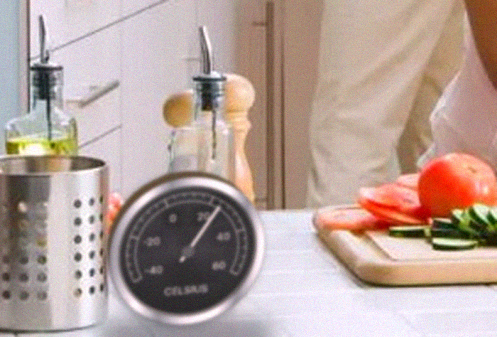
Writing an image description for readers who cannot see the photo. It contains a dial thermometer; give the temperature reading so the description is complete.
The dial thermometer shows 24 °C
